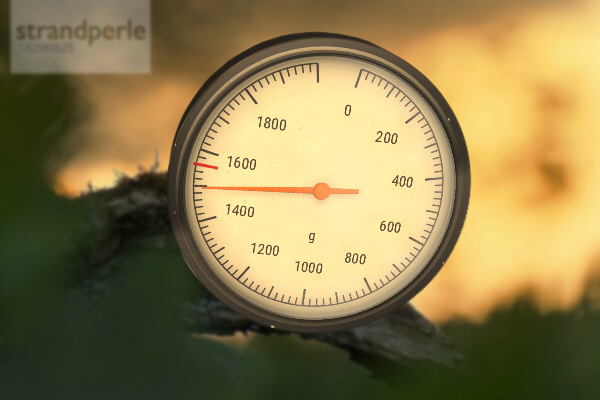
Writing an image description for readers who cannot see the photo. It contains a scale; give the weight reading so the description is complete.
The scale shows 1500 g
